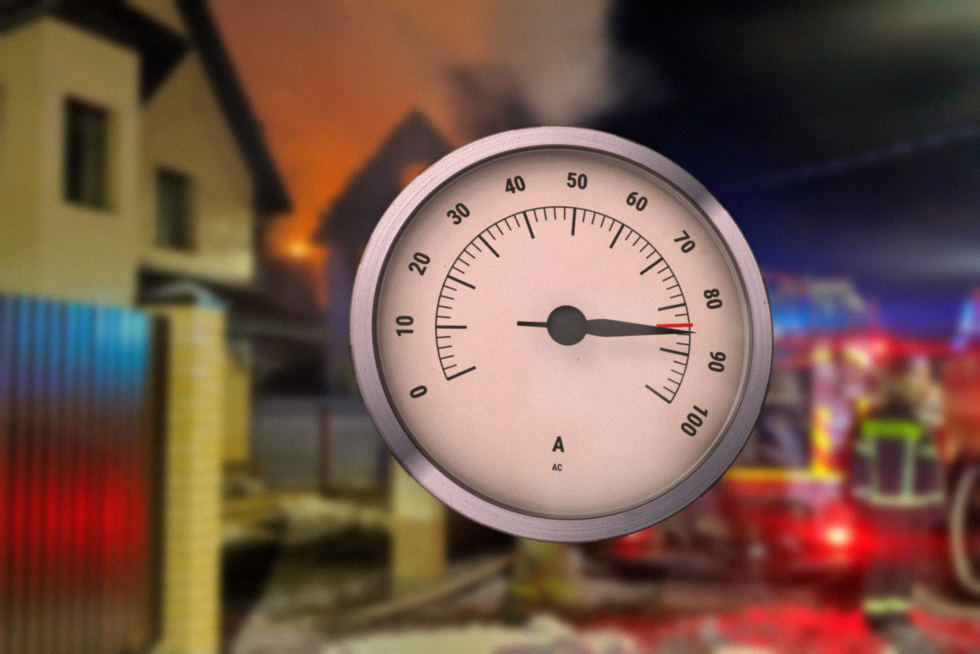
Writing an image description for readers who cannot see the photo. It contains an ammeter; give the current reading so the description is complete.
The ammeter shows 86 A
